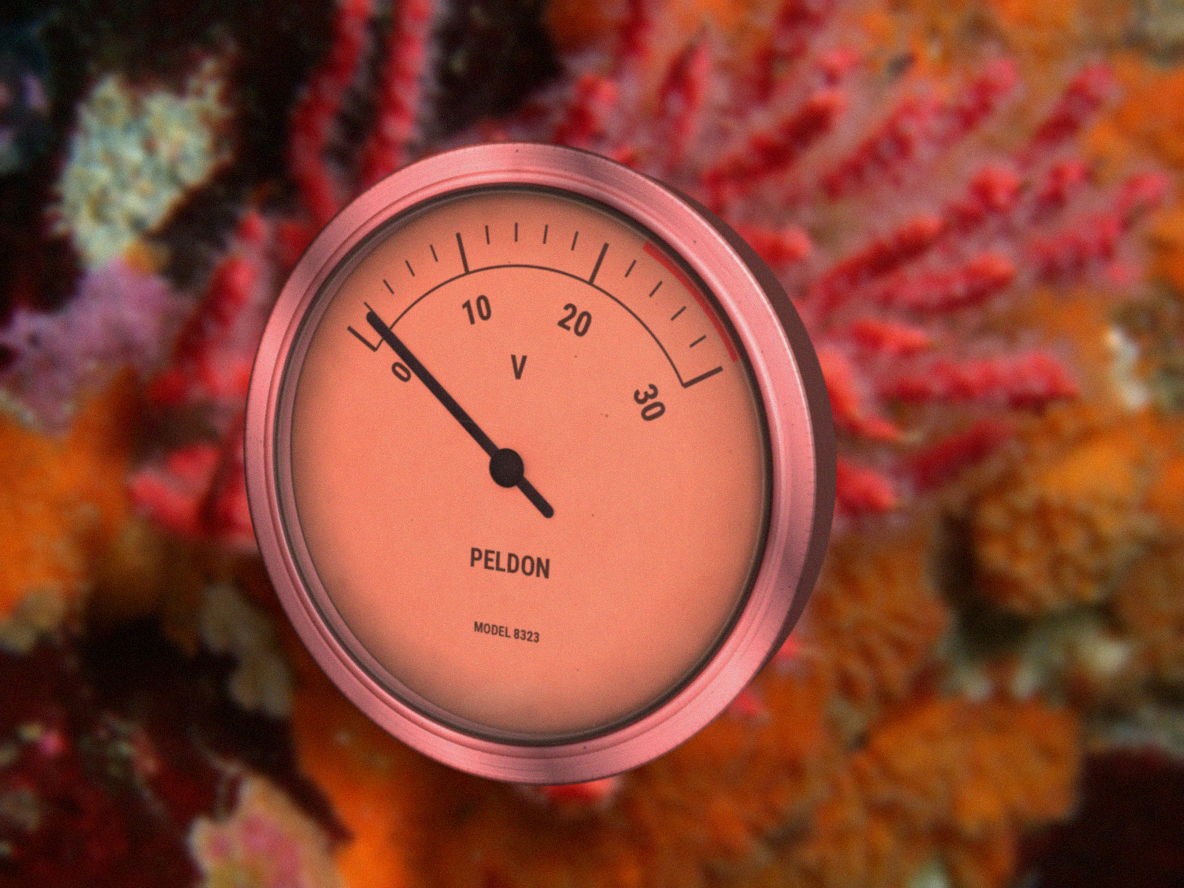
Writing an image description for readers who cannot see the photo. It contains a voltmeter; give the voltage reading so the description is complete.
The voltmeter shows 2 V
